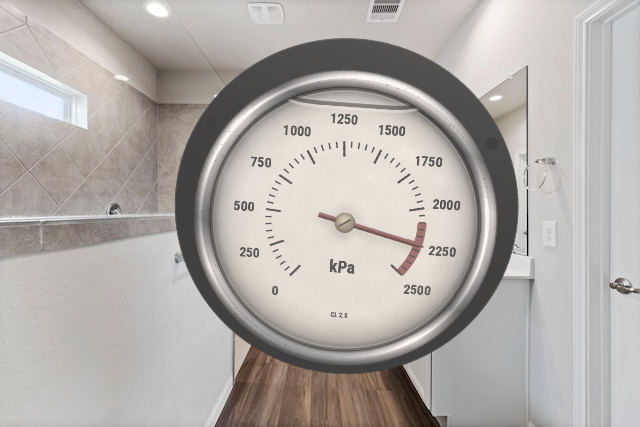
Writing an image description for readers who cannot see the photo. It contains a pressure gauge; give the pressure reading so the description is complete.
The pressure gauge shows 2250 kPa
